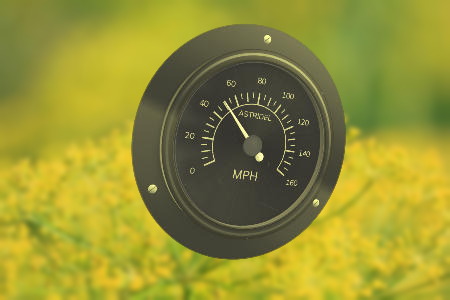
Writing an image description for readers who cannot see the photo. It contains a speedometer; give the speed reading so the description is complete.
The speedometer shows 50 mph
